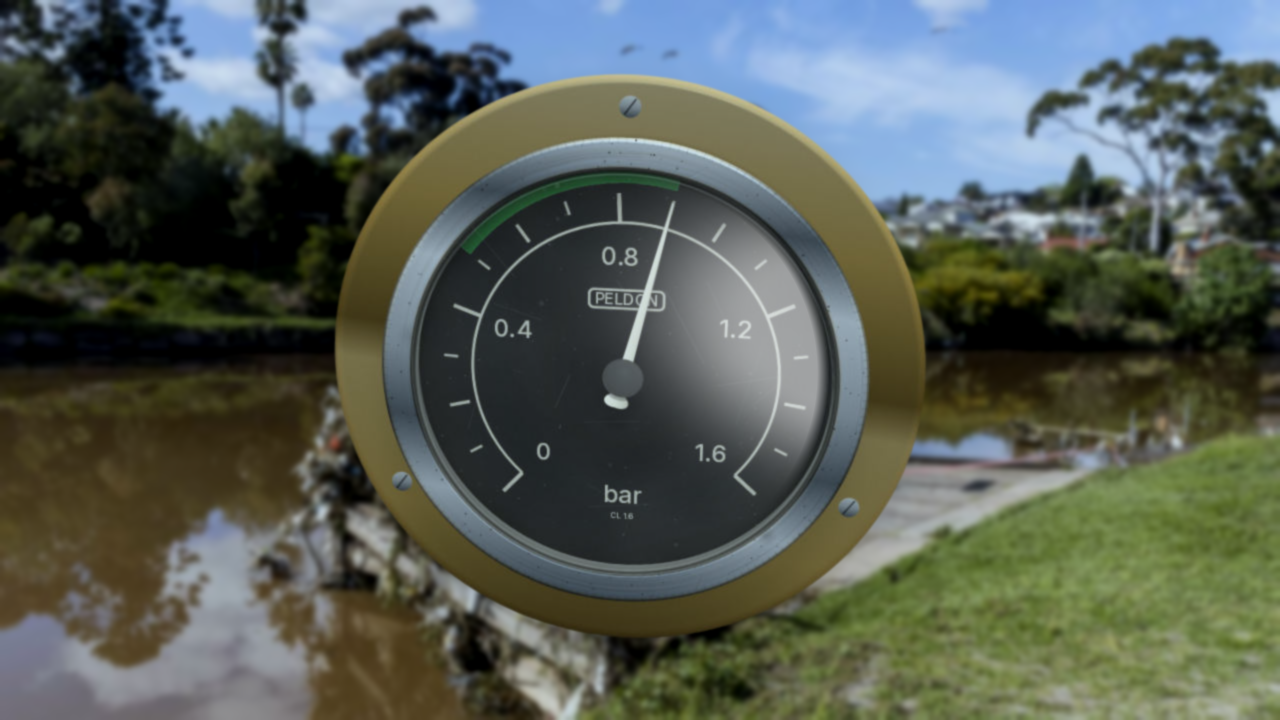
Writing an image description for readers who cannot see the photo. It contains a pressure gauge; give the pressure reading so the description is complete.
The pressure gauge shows 0.9 bar
